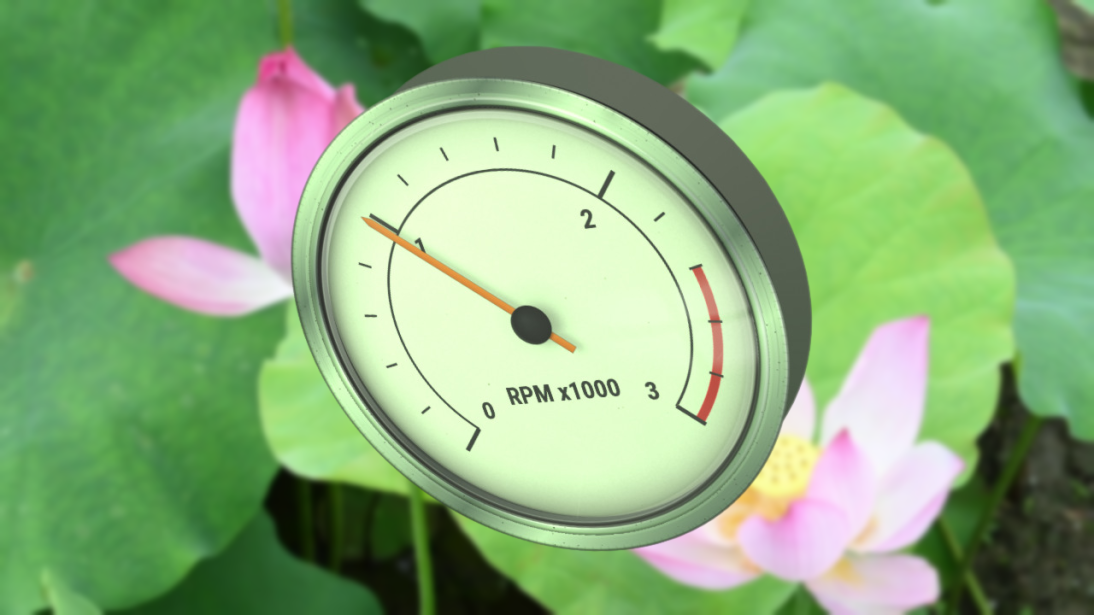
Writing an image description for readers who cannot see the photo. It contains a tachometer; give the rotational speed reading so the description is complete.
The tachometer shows 1000 rpm
